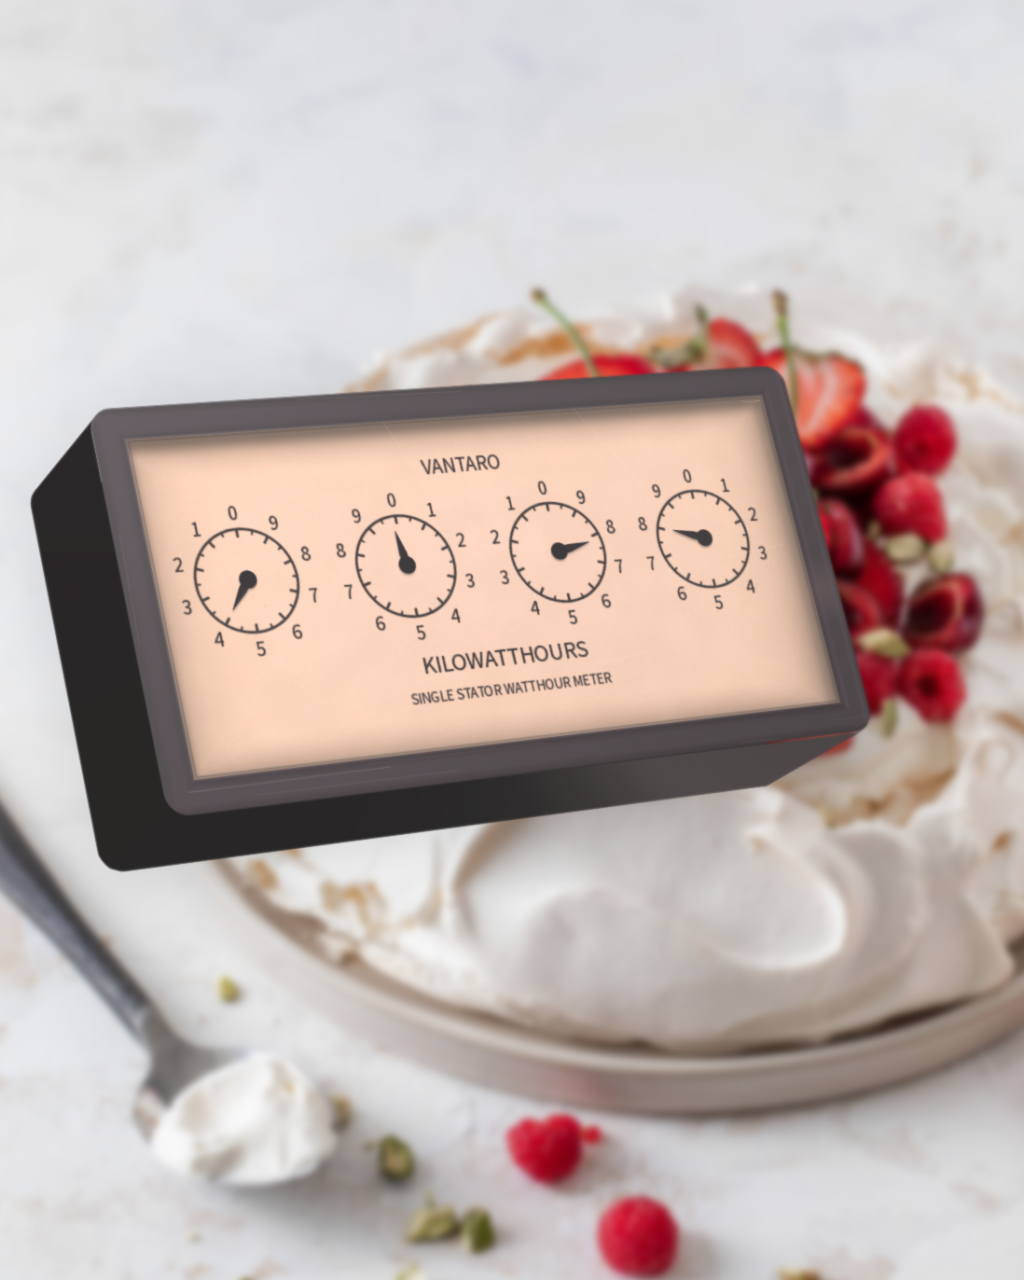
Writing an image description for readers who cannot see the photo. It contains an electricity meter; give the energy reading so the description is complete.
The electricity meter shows 3978 kWh
